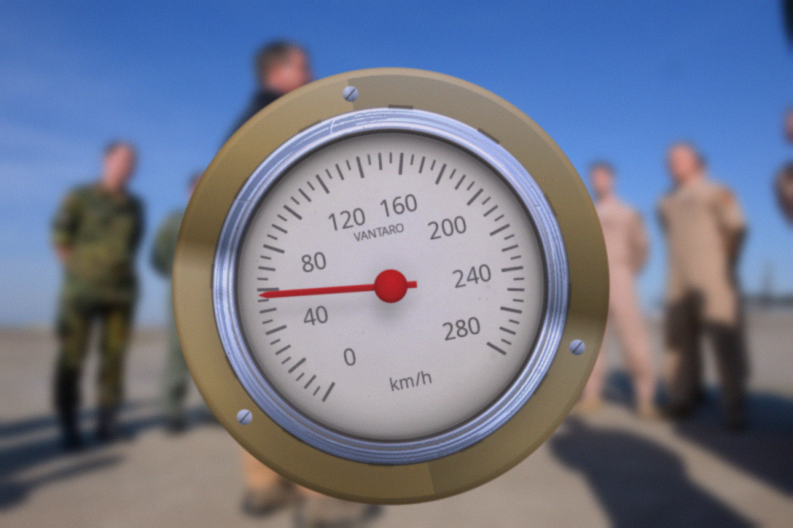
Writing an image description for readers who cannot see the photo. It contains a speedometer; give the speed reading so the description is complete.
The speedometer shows 57.5 km/h
